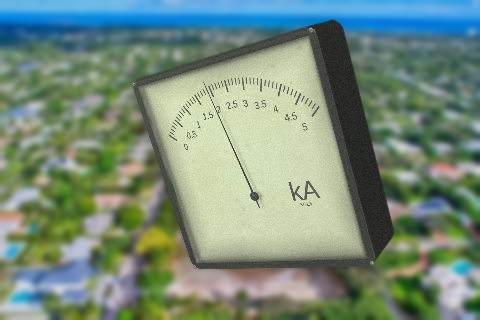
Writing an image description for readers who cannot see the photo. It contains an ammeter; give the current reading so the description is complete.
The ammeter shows 2 kA
